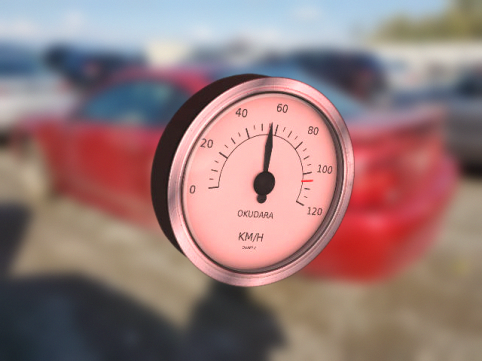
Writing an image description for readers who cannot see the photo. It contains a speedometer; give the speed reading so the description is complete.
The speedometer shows 55 km/h
